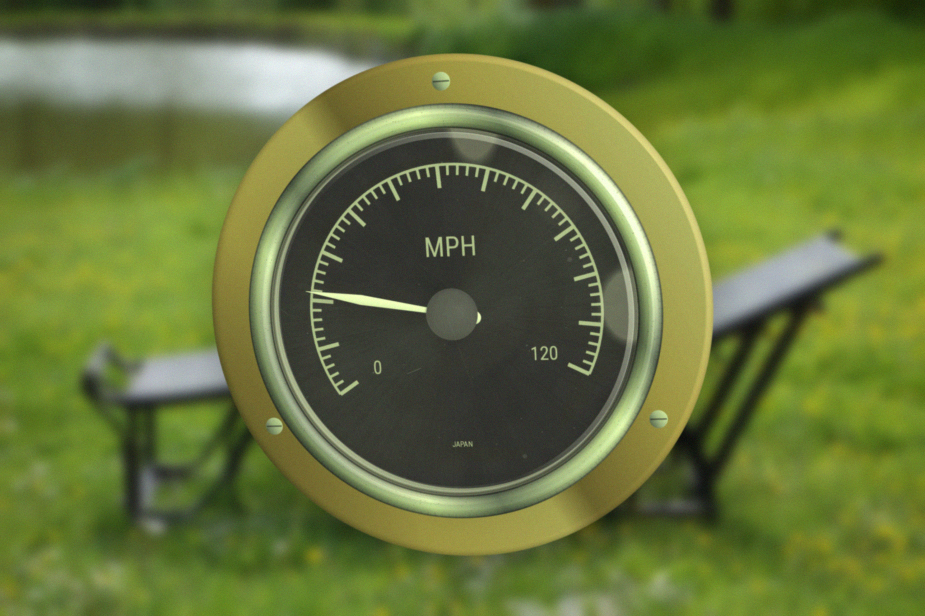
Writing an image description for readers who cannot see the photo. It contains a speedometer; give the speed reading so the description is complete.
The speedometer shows 22 mph
